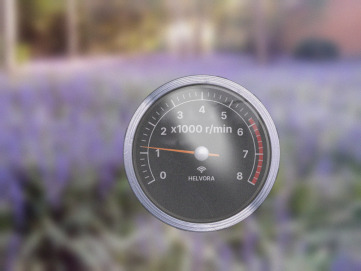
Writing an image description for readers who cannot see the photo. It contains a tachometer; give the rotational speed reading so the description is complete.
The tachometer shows 1200 rpm
